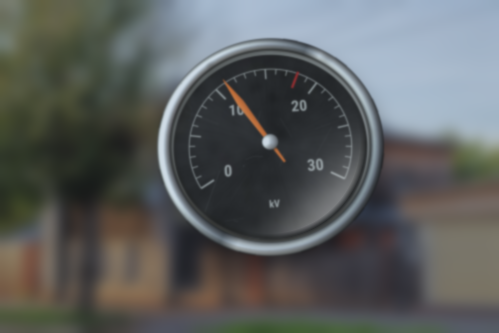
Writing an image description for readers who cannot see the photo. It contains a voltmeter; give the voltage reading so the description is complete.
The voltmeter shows 11 kV
